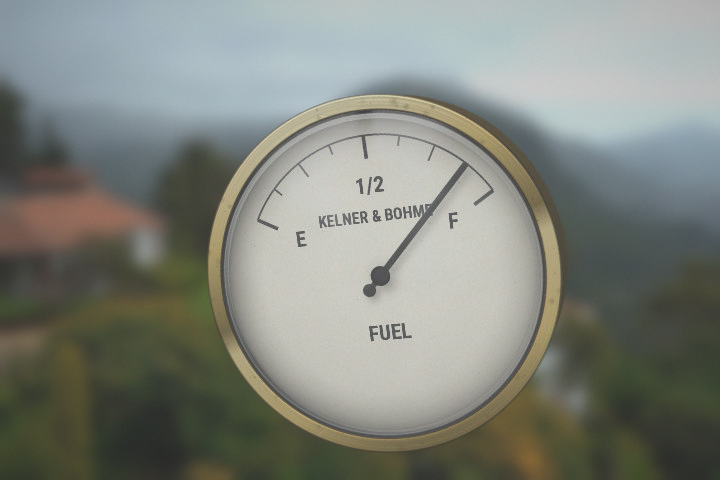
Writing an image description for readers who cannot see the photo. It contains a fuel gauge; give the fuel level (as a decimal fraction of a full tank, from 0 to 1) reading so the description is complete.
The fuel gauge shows 0.875
